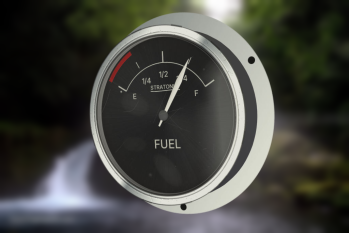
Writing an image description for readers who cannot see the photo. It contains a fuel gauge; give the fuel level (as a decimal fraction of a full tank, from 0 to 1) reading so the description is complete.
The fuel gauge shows 0.75
